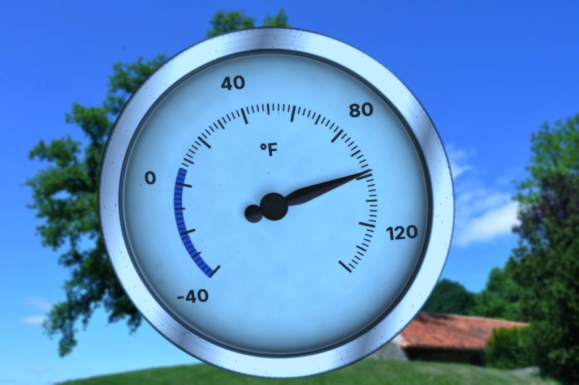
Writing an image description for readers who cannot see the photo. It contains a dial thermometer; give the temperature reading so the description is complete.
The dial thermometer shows 98 °F
